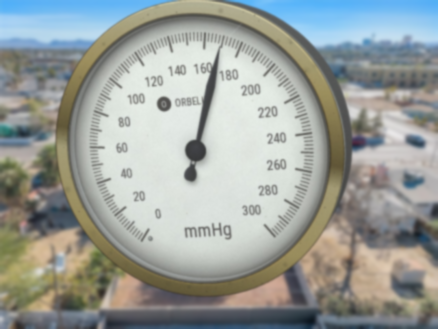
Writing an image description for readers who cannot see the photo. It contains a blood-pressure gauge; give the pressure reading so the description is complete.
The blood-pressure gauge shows 170 mmHg
